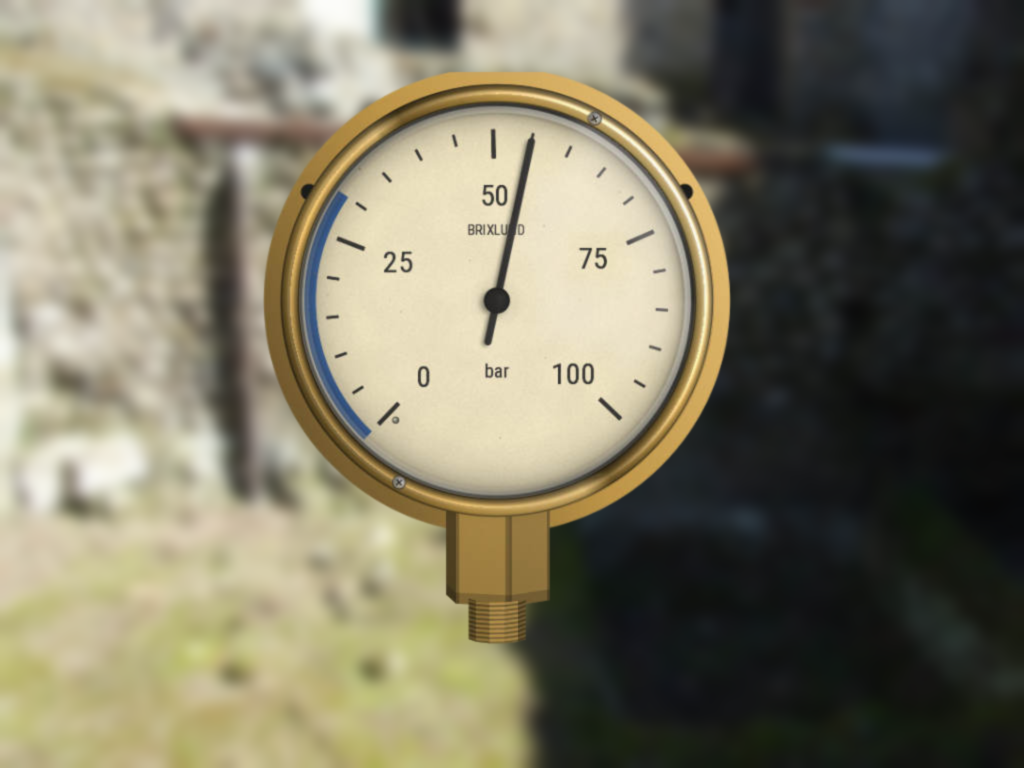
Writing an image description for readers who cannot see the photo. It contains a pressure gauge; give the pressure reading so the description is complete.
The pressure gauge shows 55 bar
